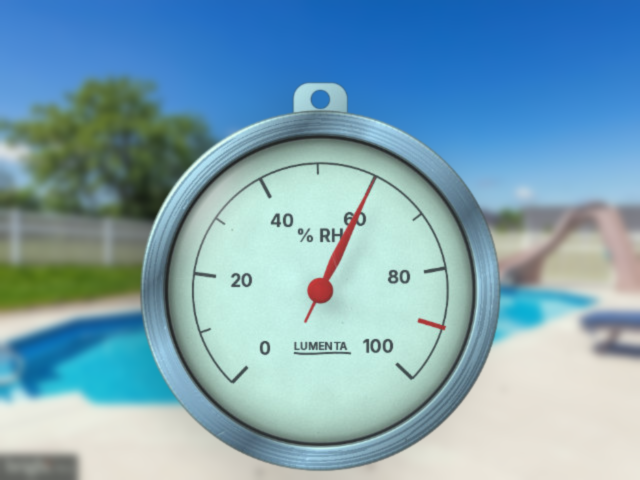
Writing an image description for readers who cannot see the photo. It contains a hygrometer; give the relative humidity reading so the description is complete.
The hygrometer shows 60 %
